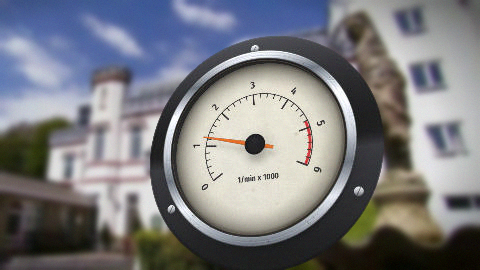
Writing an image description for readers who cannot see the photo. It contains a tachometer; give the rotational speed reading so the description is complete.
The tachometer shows 1200 rpm
